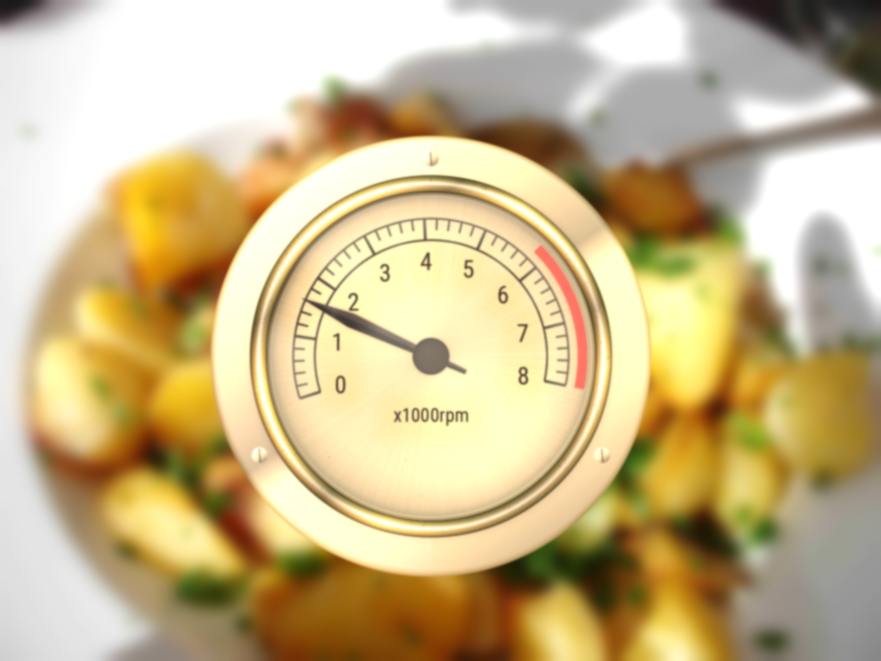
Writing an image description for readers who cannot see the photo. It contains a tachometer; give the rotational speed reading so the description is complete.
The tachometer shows 1600 rpm
